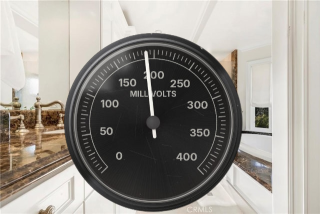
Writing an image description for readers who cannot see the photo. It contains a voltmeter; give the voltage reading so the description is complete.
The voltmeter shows 190 mV
